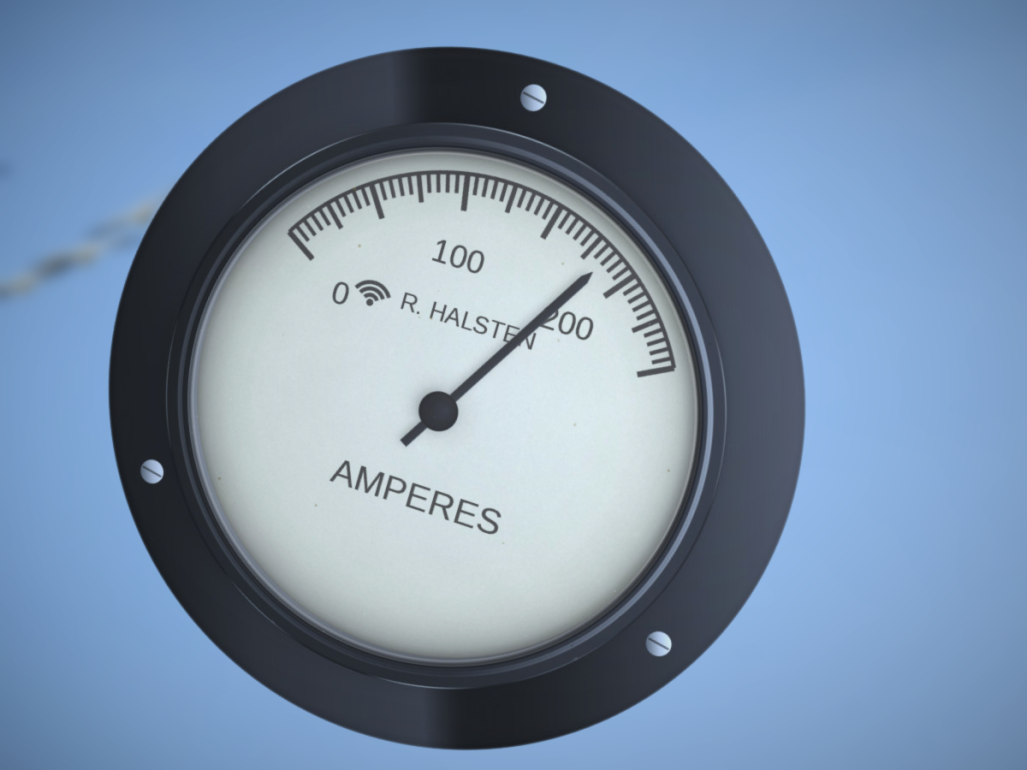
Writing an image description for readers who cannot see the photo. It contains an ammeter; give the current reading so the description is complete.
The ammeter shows 185 A
